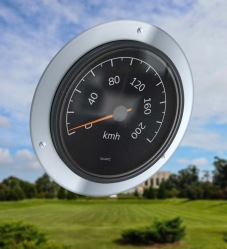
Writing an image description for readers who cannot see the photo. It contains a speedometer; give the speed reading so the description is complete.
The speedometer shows 5 km/h
